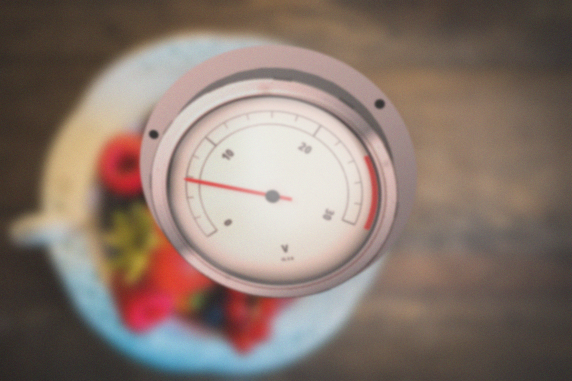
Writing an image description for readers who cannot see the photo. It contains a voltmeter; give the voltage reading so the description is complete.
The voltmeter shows 6 V
